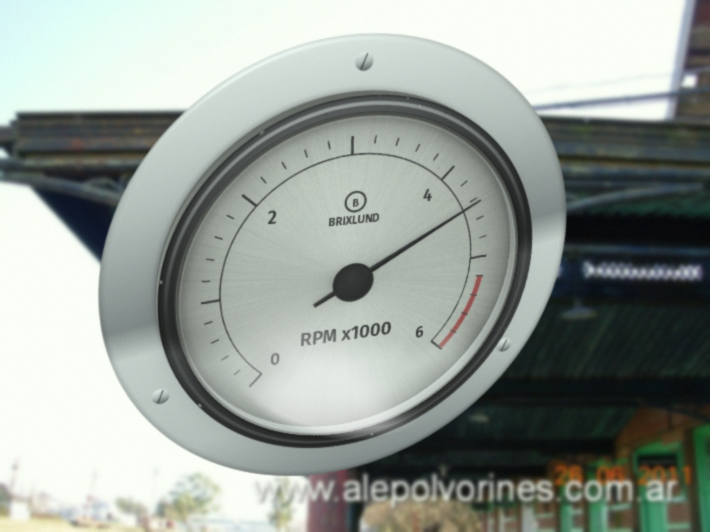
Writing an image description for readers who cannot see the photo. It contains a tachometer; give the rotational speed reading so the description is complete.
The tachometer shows 4400 rpm
